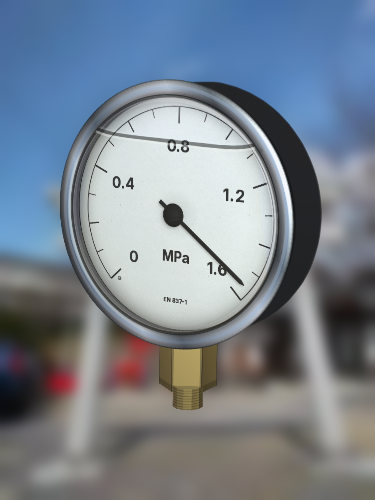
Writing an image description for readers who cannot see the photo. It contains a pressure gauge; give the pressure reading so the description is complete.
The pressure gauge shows 1.55 MPa
